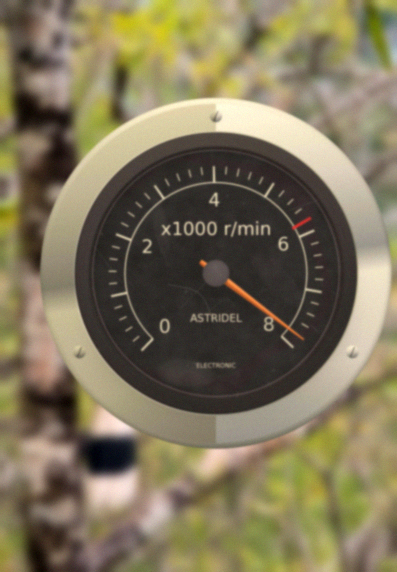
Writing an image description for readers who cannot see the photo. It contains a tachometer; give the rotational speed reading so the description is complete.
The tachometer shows 7800 rpm
